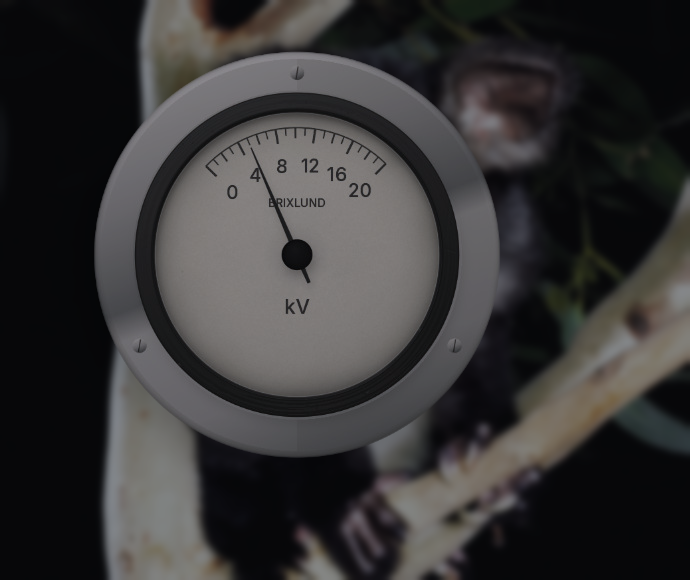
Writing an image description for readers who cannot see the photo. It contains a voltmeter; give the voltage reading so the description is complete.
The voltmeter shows 5 kV
